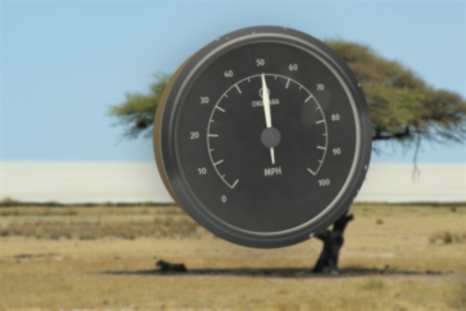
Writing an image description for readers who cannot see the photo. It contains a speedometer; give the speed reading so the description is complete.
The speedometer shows 50 mph
